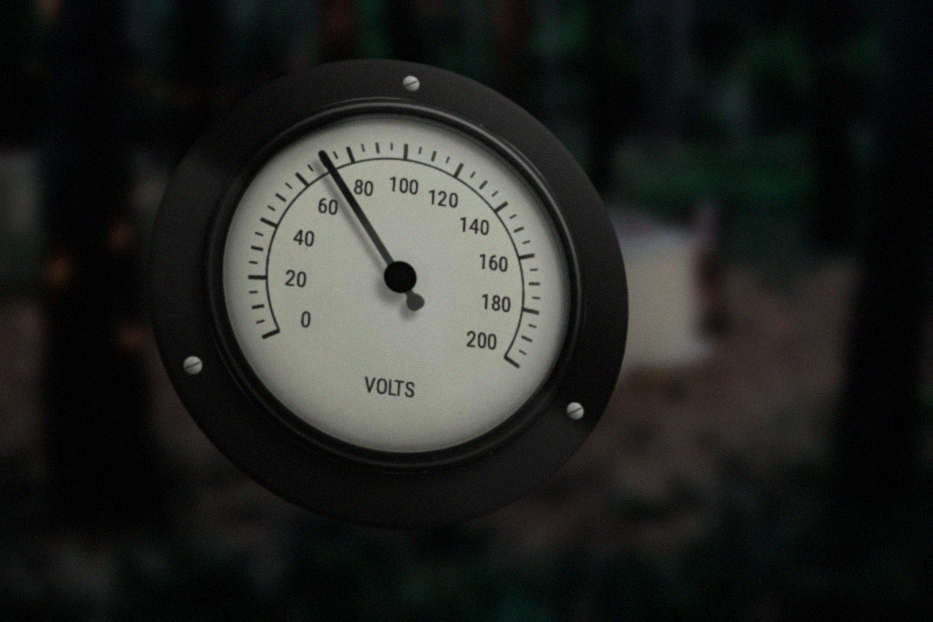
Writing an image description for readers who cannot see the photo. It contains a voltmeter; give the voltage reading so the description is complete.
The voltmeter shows 70 V
